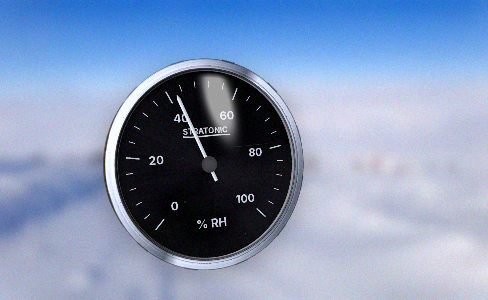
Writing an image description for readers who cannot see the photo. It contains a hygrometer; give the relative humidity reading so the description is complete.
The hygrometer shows 42 %
